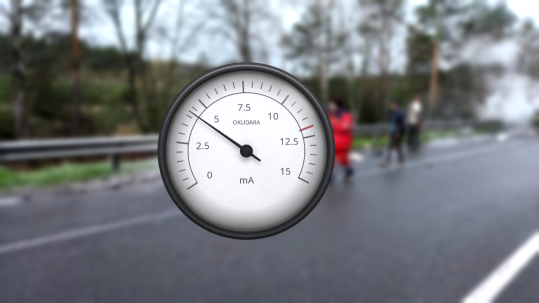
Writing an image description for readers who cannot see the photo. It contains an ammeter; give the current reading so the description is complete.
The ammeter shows 4.25 mA
